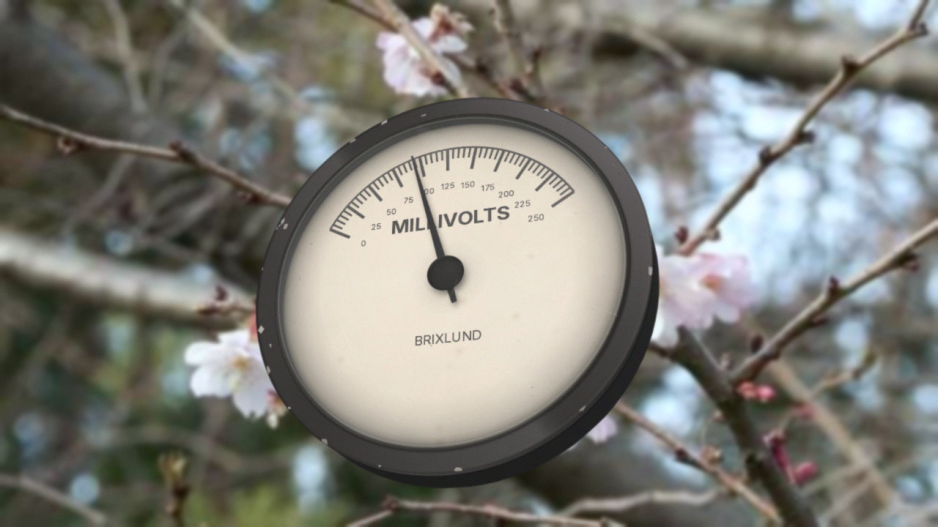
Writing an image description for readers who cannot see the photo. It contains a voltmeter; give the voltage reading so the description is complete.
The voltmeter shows 95 mV
